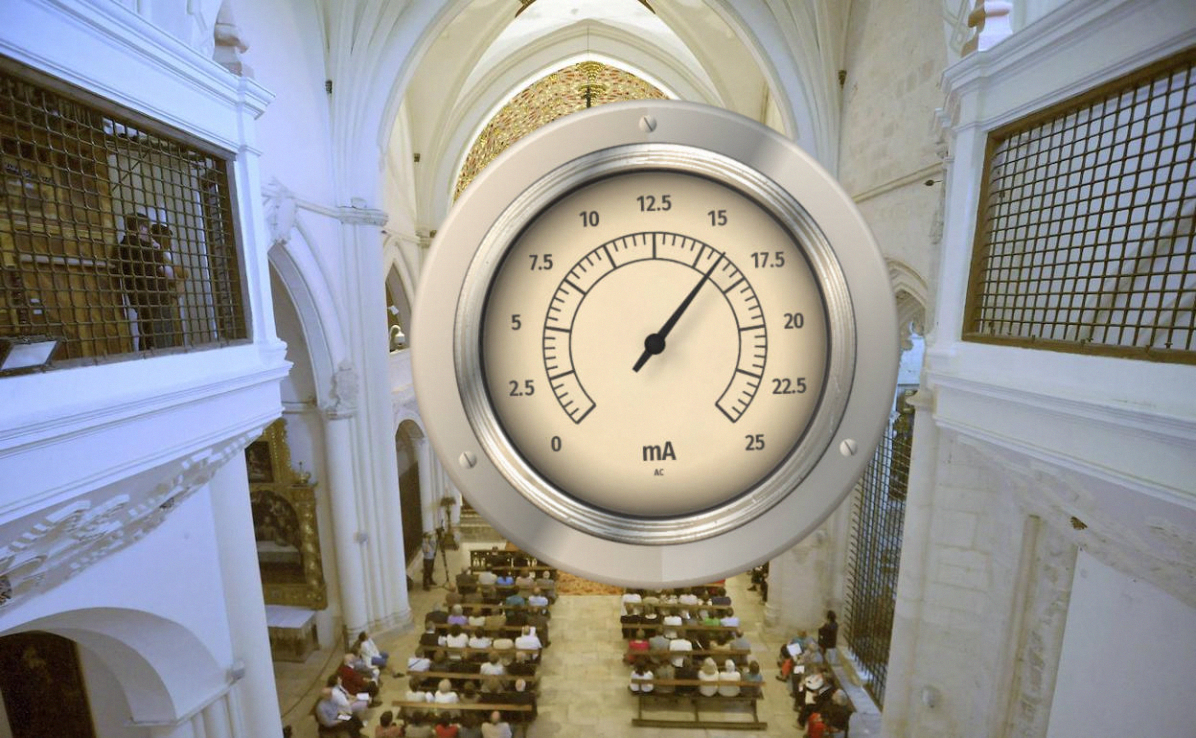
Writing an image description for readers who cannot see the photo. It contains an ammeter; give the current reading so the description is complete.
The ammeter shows 16 mA
